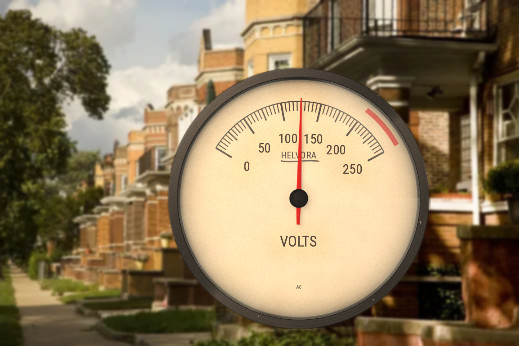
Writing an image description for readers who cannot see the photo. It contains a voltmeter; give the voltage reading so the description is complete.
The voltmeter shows 125 V
